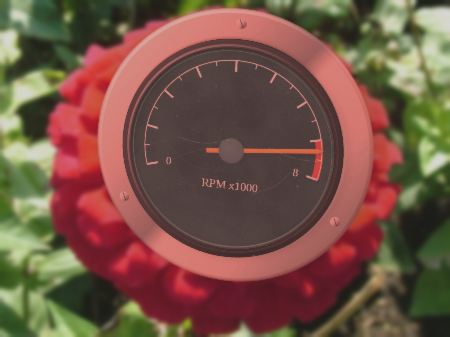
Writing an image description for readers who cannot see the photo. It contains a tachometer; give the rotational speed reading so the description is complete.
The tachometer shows 7250 rpm
